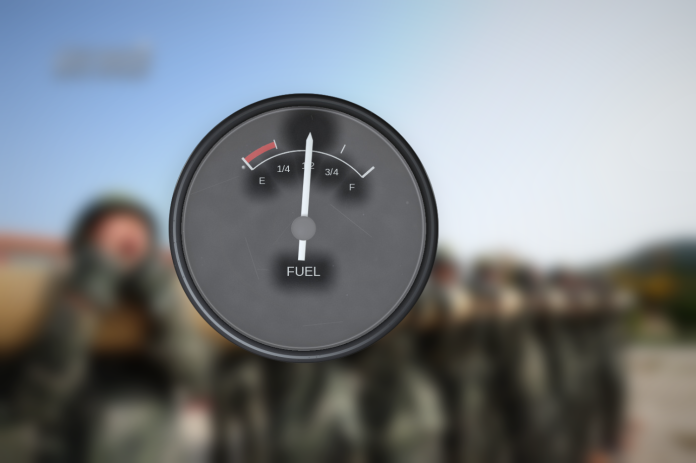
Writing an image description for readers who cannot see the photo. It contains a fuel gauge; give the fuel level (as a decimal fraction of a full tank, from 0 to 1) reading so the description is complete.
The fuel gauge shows 0.5
